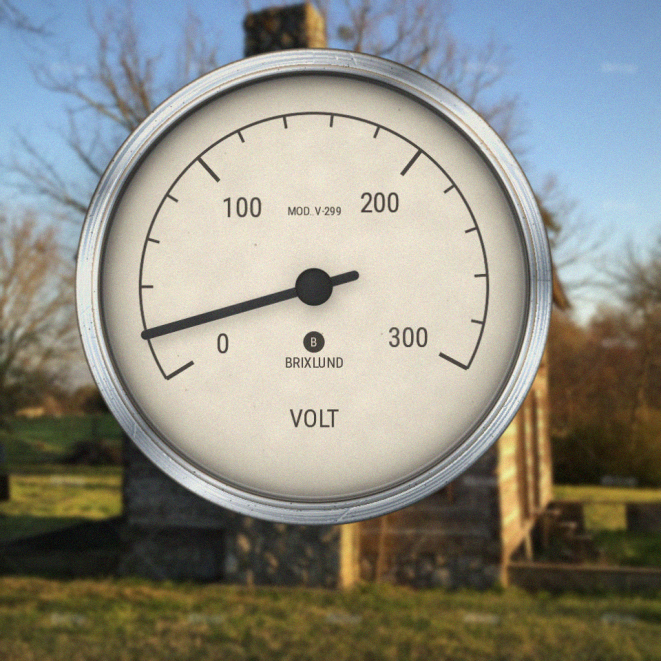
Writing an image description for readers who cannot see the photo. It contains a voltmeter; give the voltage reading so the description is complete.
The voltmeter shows 20 V
